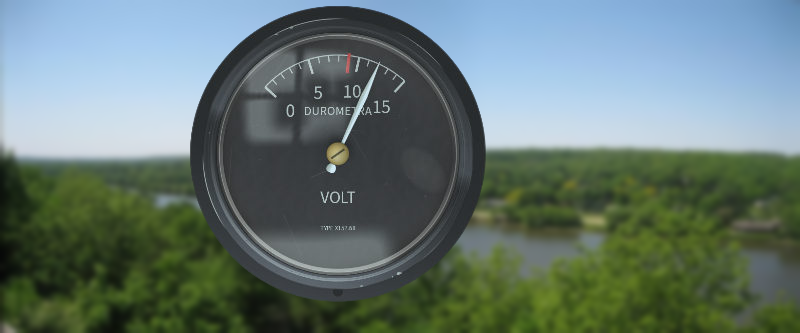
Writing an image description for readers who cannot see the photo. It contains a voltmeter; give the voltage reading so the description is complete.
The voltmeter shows 12 V
